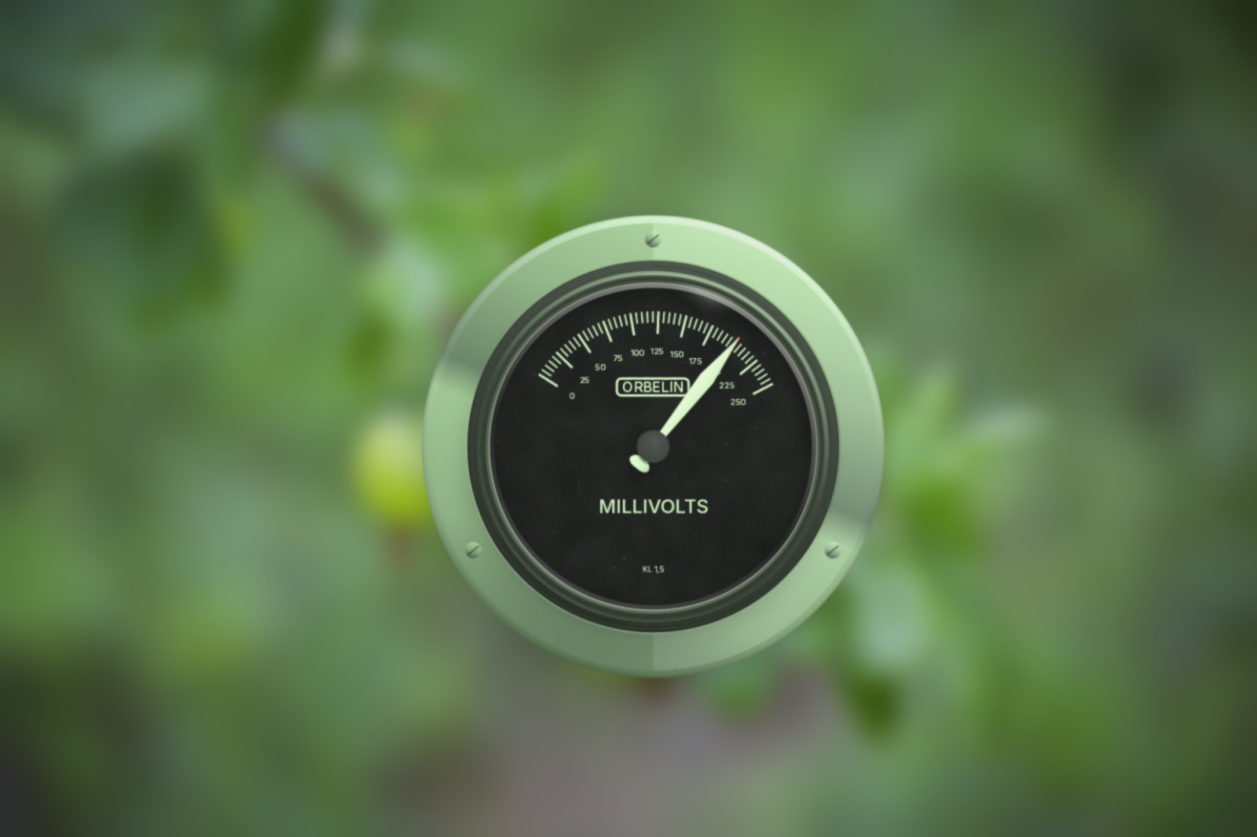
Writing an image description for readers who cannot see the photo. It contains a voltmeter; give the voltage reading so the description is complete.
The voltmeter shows 200 mV
